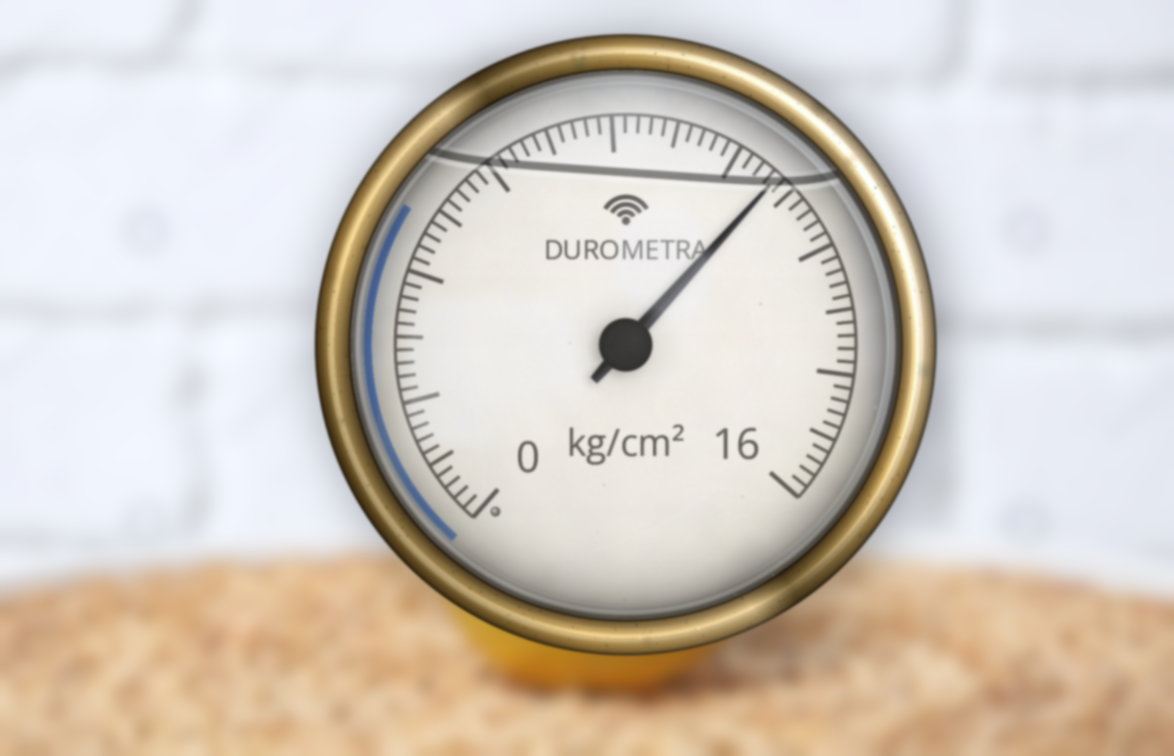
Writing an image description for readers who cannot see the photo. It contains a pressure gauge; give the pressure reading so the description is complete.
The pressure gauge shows 10.7 kg/cm²
